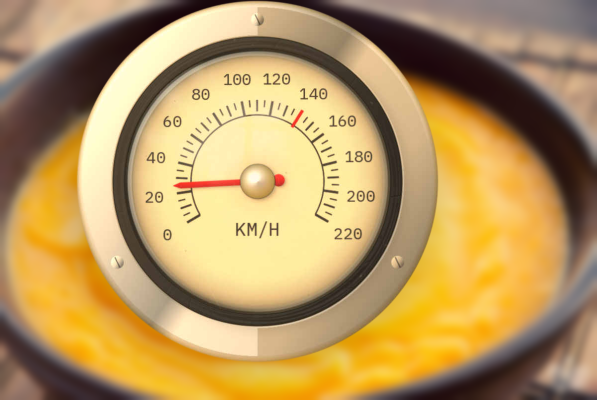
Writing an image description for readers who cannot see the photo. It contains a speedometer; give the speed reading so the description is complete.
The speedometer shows 25 km/h
